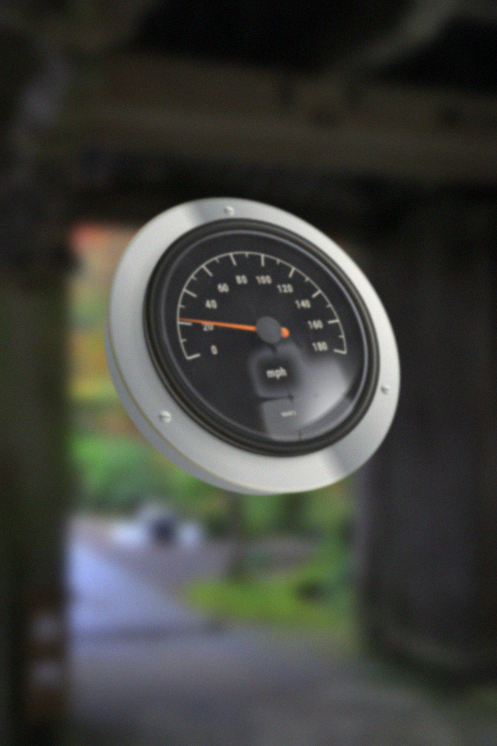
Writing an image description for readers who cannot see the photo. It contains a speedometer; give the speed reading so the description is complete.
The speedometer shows 20 mph
